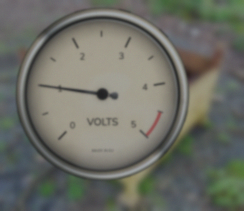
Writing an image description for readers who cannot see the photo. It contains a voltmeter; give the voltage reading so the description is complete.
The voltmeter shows 1 V
